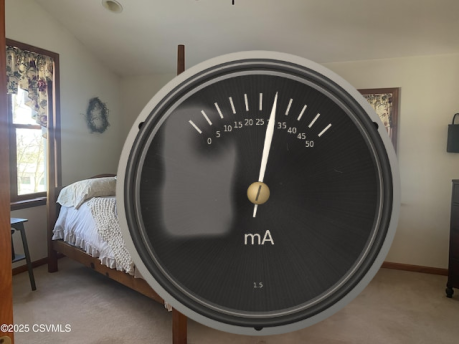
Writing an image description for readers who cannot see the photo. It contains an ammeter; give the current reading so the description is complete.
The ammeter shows 30 mA
